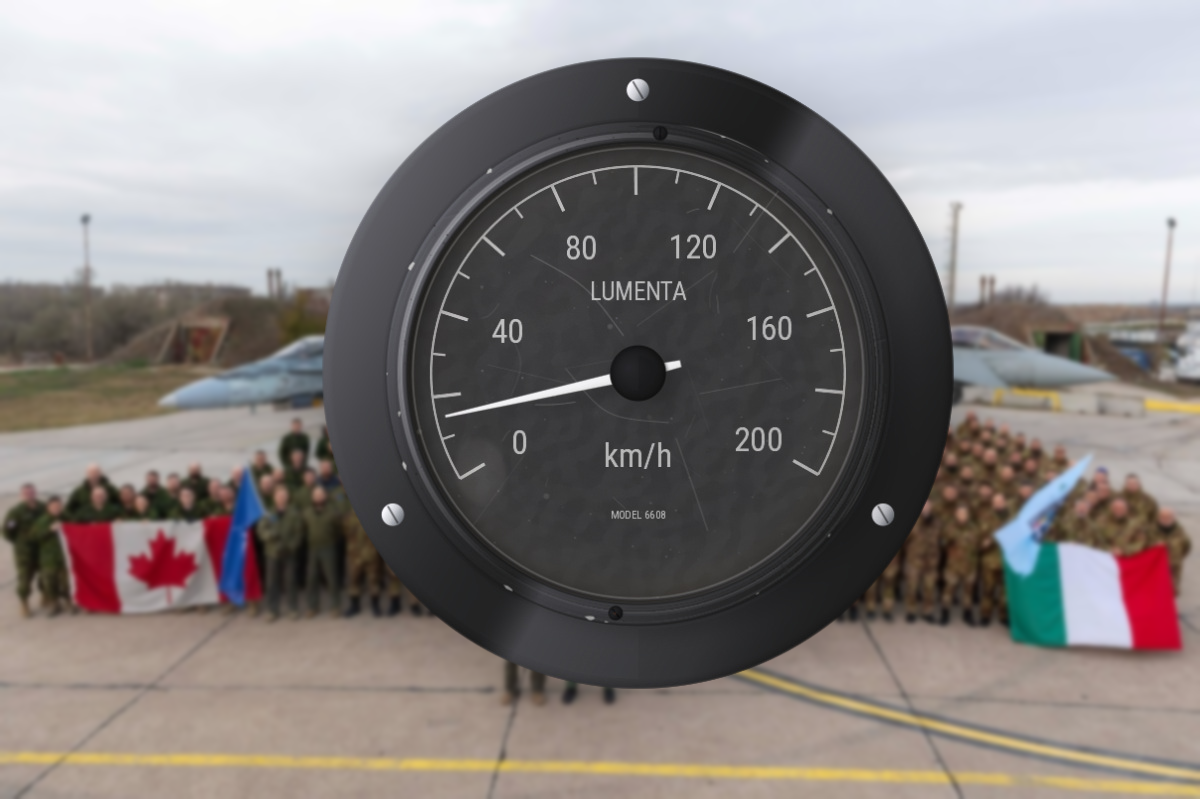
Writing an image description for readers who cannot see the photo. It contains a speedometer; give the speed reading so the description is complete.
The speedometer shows 15 km/h
